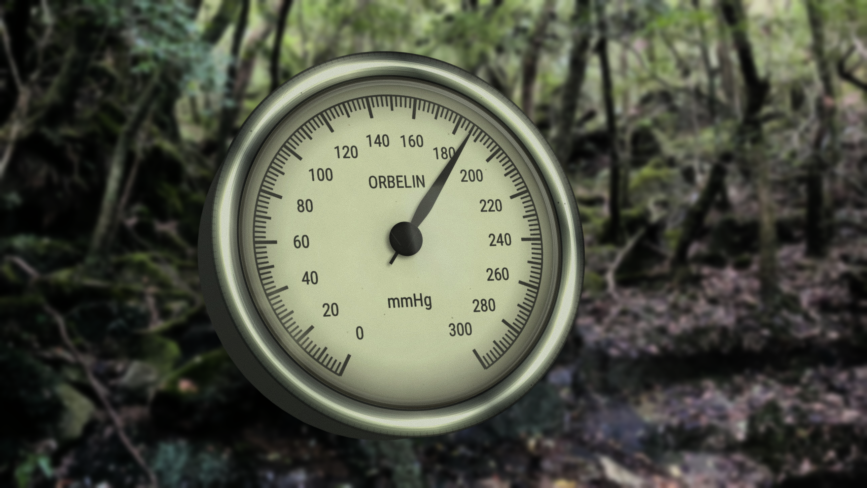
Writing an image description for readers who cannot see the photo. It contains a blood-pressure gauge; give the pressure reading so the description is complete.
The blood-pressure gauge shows 186 mmHg
